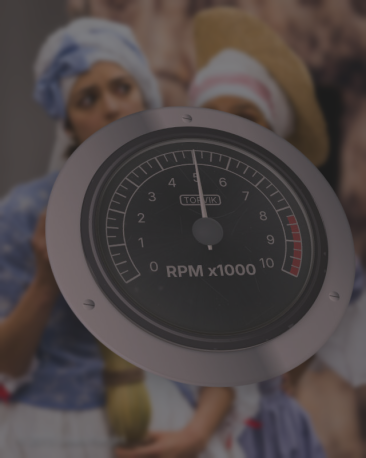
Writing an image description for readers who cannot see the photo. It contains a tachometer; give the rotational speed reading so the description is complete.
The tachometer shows 5000 rpm
